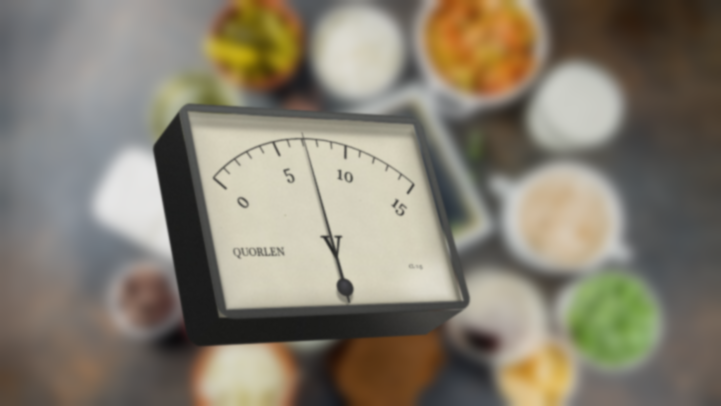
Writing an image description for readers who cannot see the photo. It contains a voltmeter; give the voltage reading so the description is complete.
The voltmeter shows 7 V
